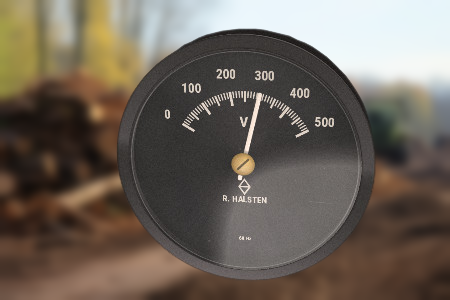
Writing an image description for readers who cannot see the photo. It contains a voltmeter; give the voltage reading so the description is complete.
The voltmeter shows 300 V
